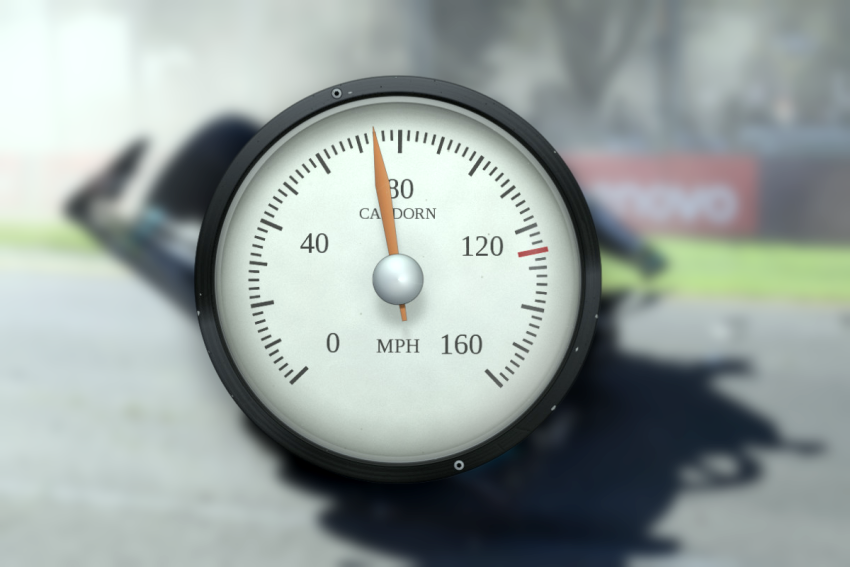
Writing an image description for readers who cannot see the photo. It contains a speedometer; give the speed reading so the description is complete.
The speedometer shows 74 mph
